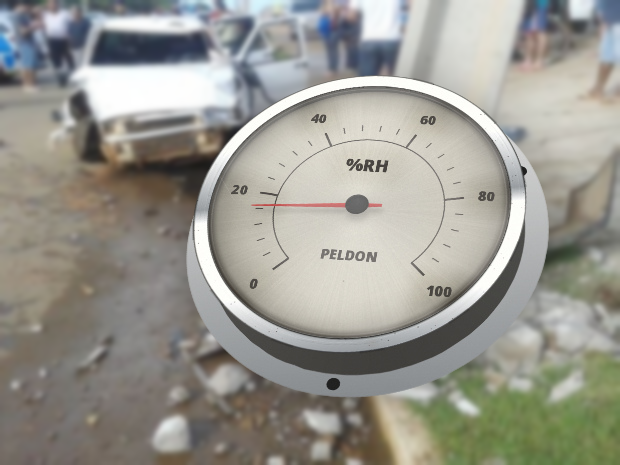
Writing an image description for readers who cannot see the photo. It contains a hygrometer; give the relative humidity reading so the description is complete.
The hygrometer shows 16 %
